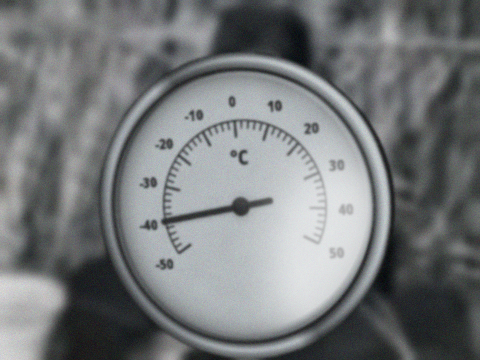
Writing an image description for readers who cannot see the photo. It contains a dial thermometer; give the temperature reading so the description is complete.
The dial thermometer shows -40 °C
